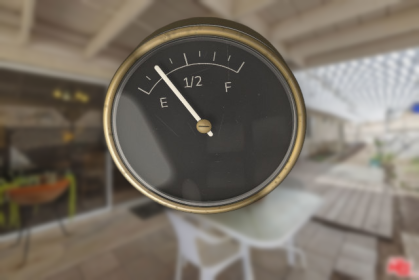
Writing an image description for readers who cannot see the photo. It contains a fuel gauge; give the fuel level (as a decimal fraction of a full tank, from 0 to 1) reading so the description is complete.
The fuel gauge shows 0.25
